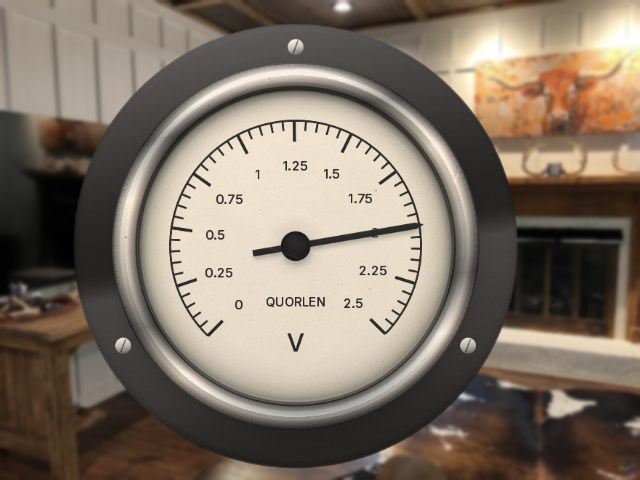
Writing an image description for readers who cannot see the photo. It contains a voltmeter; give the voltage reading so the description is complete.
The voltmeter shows 2 V
